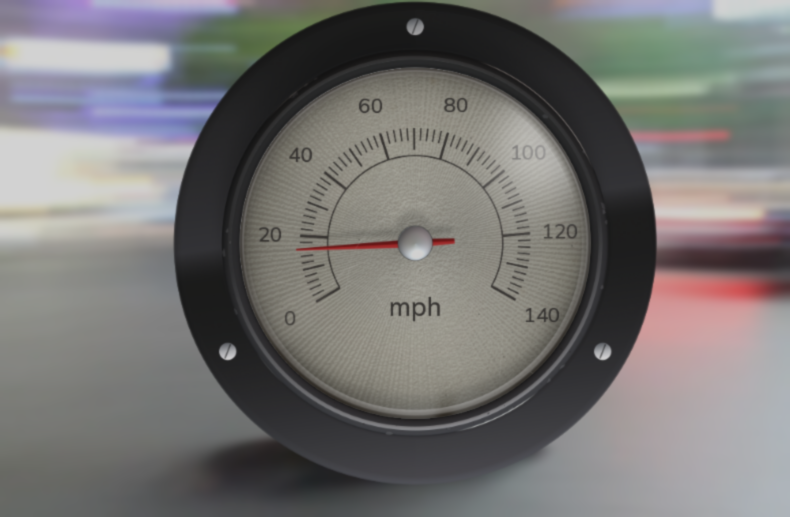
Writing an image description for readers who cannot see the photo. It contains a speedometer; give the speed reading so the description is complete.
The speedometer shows 16 mph
